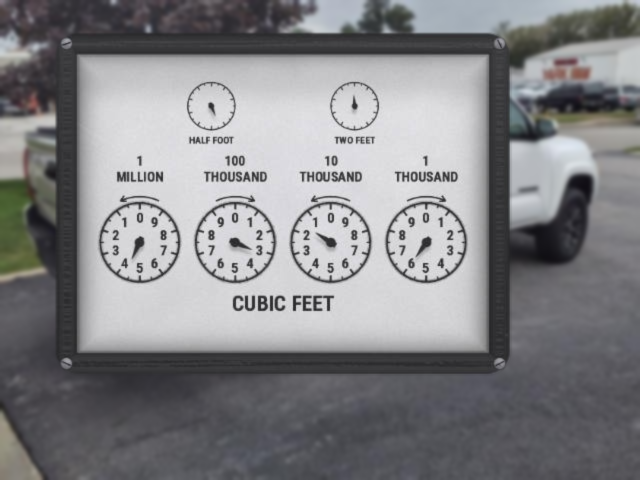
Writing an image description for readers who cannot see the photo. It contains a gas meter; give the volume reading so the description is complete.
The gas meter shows 431600 ft³
